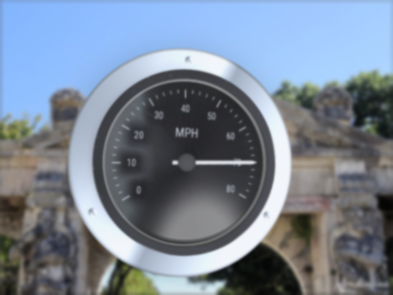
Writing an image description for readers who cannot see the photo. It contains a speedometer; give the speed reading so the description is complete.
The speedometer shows 70 mph
